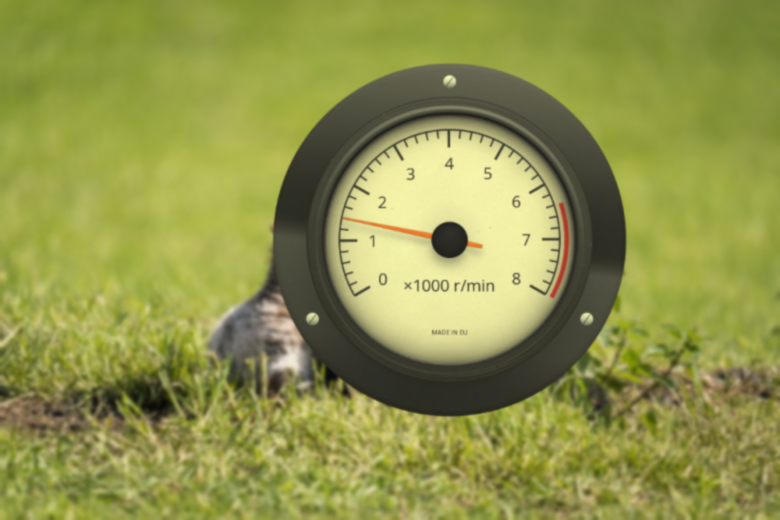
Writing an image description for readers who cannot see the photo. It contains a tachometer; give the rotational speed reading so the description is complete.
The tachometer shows 1400 rpm
